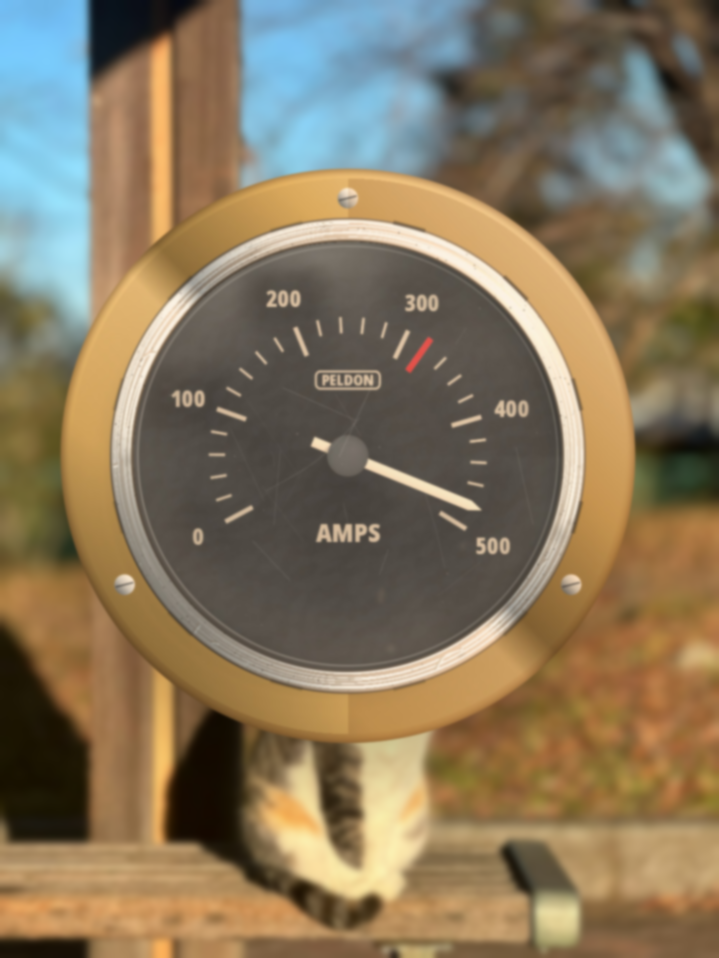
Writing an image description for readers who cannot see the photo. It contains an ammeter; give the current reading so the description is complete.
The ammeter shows 480 A
